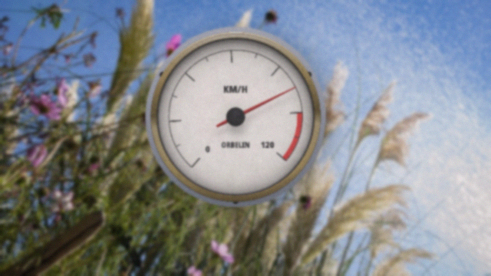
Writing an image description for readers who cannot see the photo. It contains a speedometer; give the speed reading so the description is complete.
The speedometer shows 90 km/h
